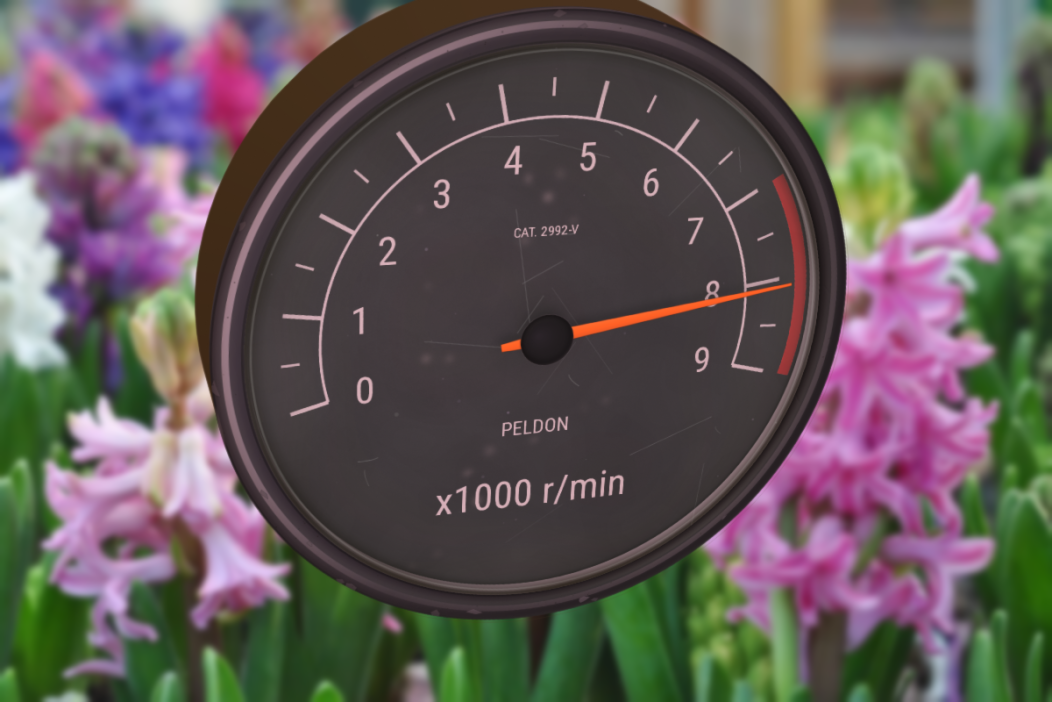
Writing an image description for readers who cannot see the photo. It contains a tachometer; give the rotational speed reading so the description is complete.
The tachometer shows 8000 rpm
